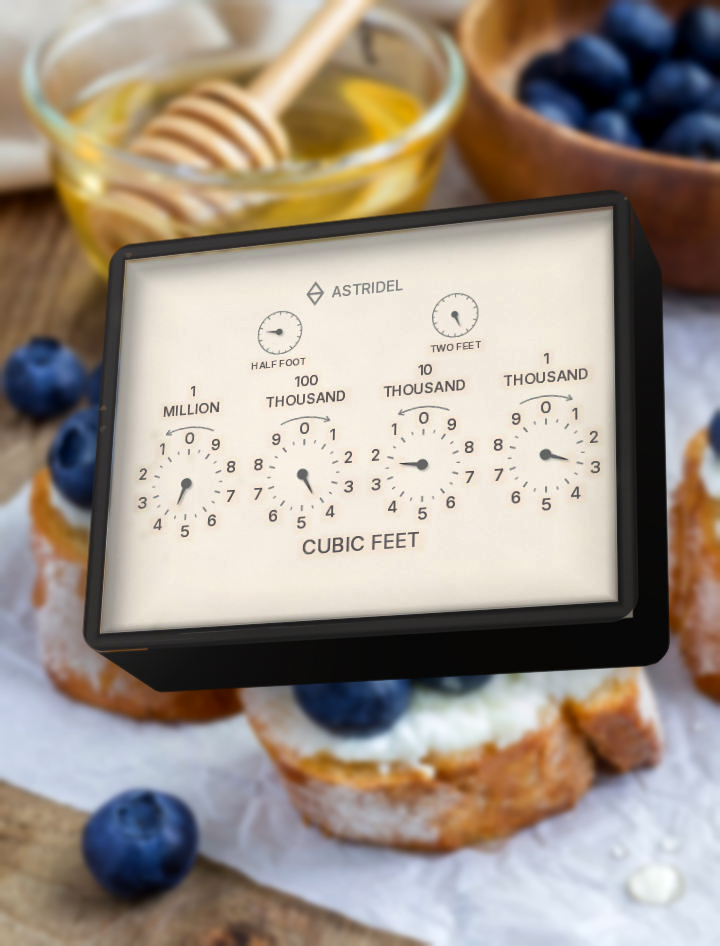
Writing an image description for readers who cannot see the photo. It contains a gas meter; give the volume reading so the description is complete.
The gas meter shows 442300 ft³
